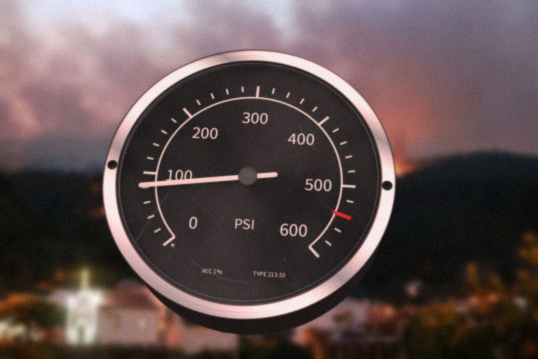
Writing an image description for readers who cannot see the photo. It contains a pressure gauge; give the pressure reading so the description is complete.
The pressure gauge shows 80 psi
